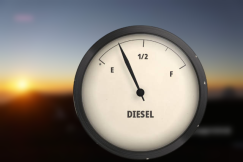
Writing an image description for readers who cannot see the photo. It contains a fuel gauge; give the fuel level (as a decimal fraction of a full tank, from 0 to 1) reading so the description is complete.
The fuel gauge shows 0.25
